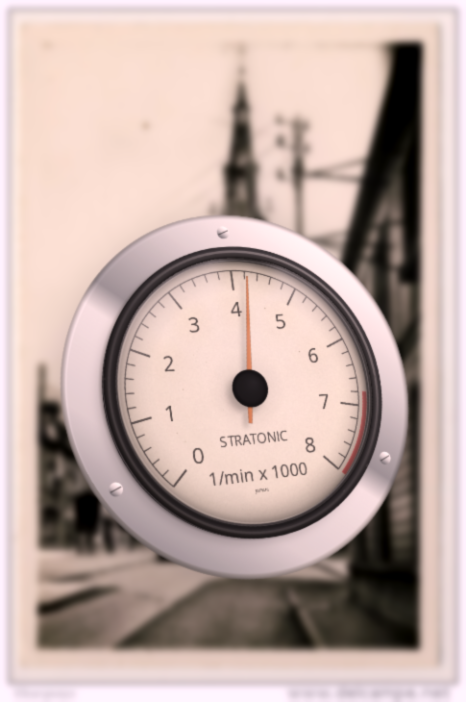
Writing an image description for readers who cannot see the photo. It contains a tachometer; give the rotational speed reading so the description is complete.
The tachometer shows 4200 rpm
